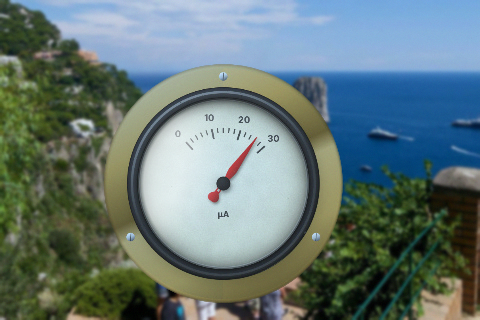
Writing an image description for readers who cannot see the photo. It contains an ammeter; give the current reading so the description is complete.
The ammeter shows 26 µA
